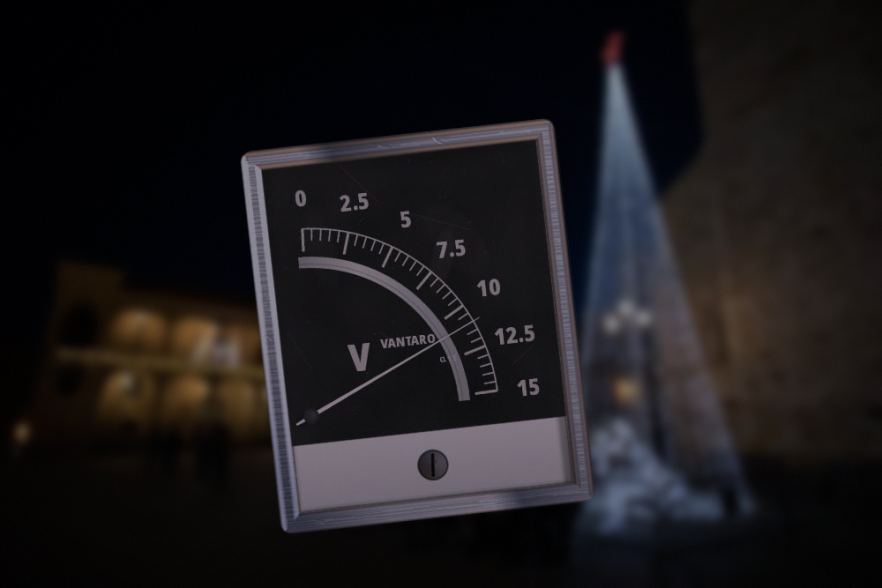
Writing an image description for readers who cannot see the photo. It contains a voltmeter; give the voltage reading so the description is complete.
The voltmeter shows 11 V
